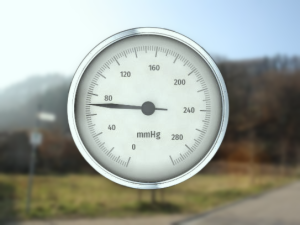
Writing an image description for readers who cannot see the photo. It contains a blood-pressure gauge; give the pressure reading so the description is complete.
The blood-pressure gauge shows 70 mmHg
